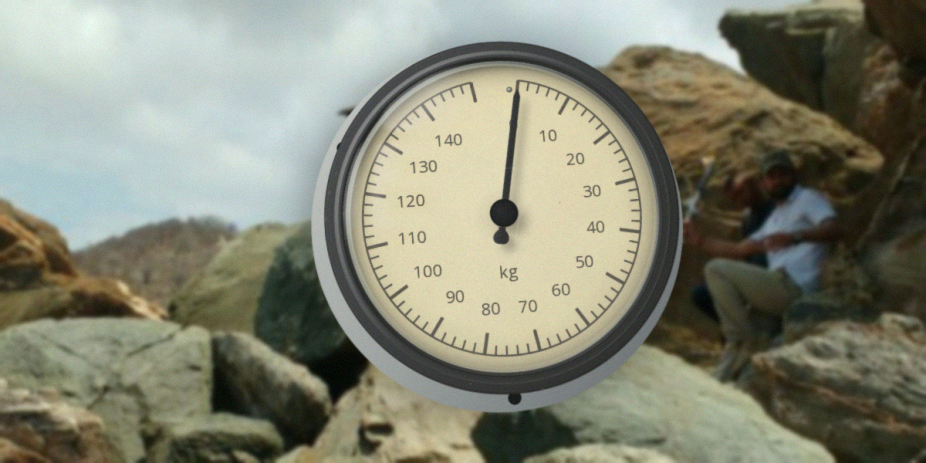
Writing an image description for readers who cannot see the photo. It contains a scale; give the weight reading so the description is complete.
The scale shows 0 kg
